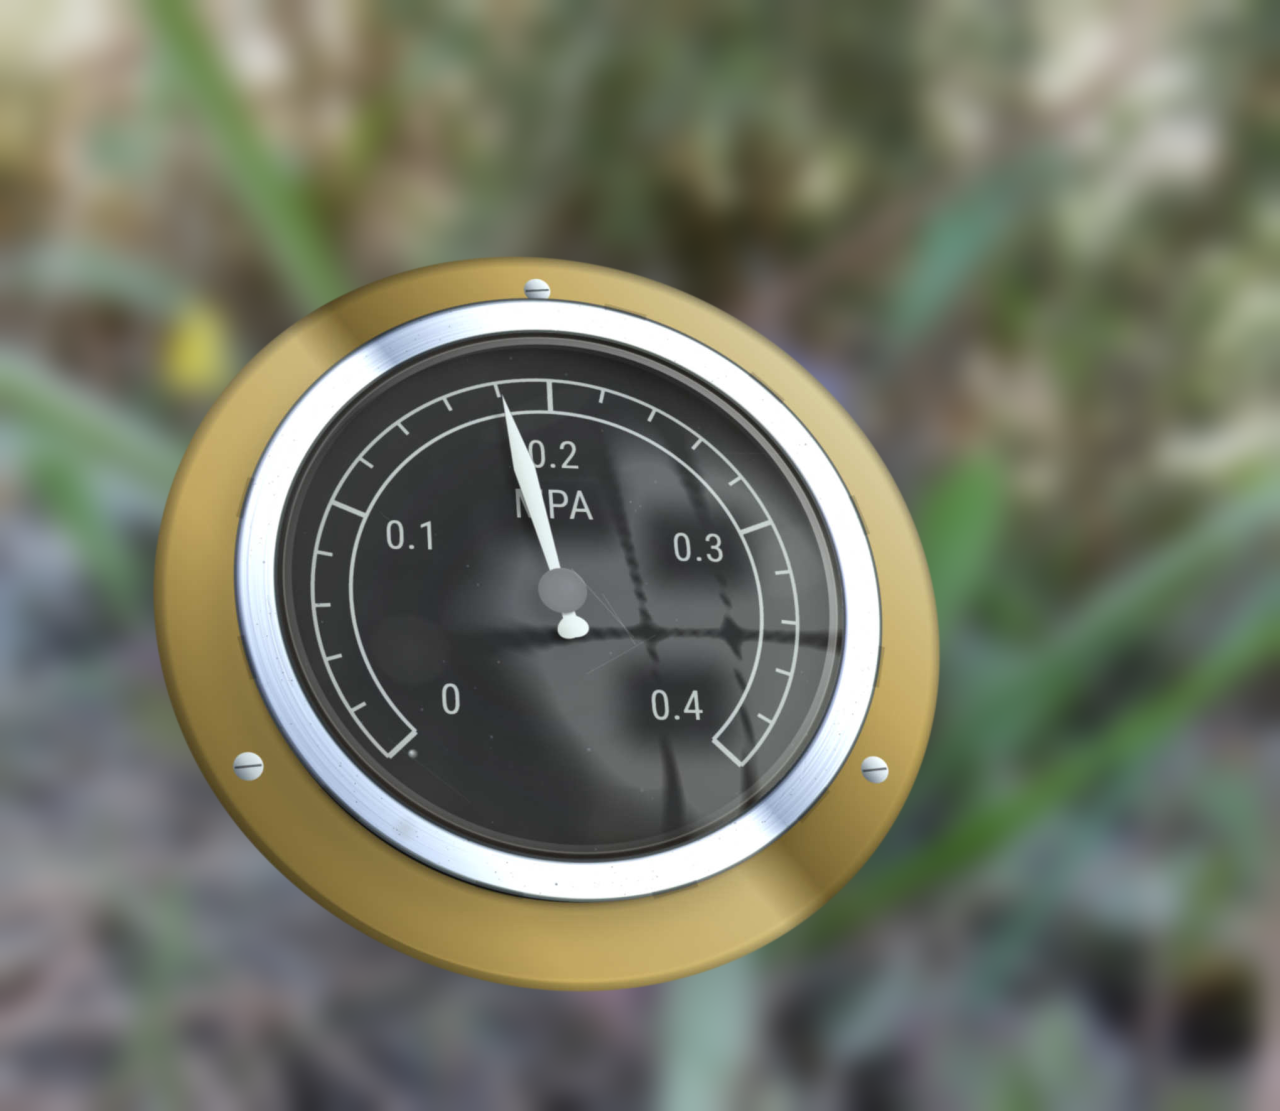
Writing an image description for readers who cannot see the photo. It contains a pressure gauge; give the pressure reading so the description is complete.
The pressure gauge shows 0.18 MPa
